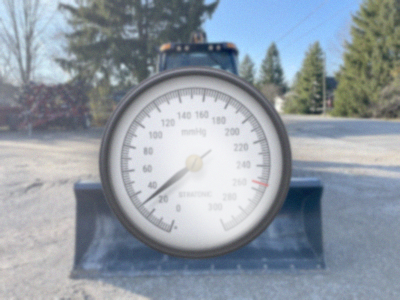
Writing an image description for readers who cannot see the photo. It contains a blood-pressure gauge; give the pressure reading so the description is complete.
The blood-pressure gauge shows 30 mmHg
